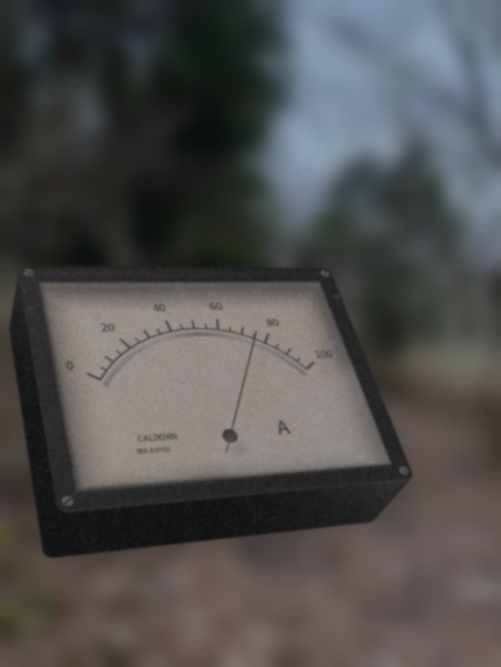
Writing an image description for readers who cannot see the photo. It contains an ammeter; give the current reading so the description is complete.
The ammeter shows 75 A
